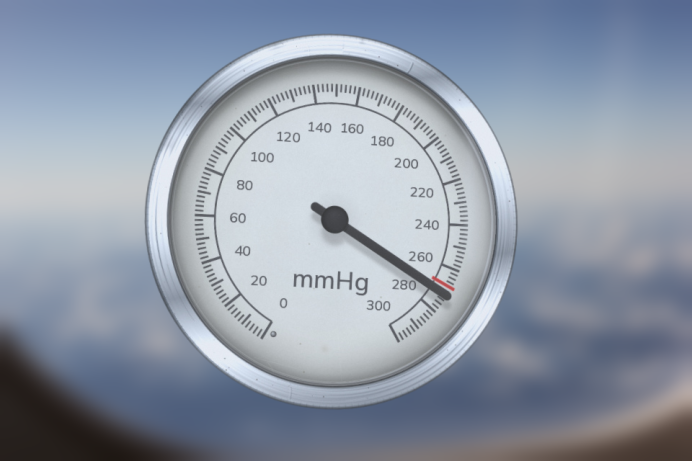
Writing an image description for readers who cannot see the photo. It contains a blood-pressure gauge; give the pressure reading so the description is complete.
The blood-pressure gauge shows 272 mmHg
